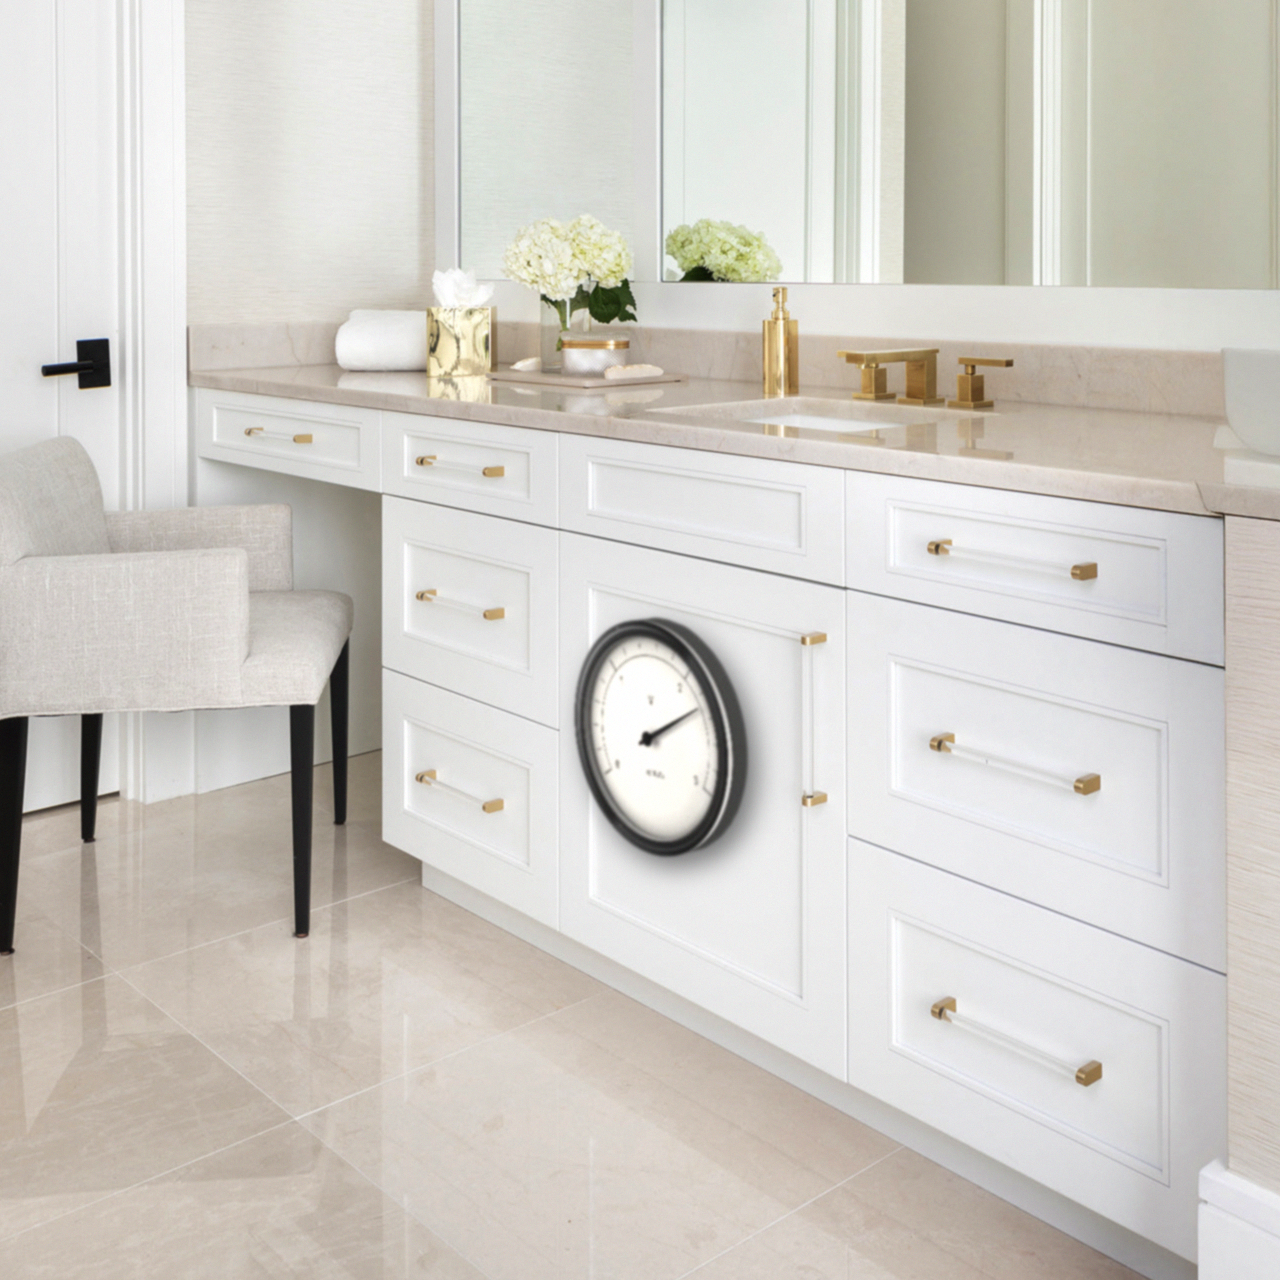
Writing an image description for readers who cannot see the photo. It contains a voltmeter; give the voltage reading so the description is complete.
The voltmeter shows 2.3 V
